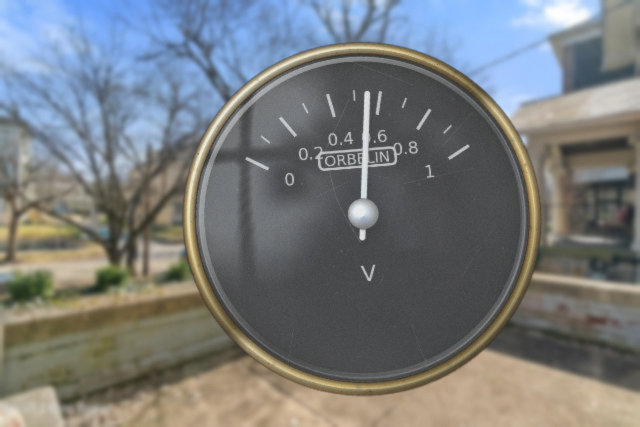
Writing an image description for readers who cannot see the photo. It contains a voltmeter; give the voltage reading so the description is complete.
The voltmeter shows 0.55 V
